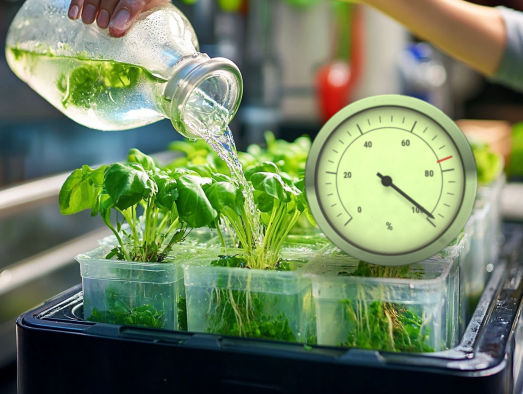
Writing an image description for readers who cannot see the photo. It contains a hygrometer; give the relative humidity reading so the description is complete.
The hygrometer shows 98 %
